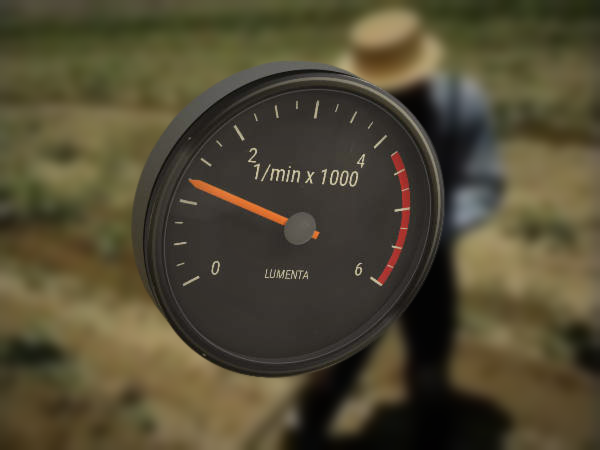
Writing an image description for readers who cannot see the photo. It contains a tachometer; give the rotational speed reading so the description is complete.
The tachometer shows 1250 rpm
